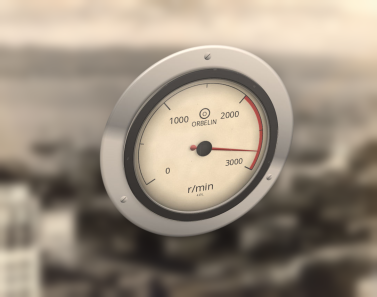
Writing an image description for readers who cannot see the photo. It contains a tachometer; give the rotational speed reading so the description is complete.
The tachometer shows 2750 rpm
